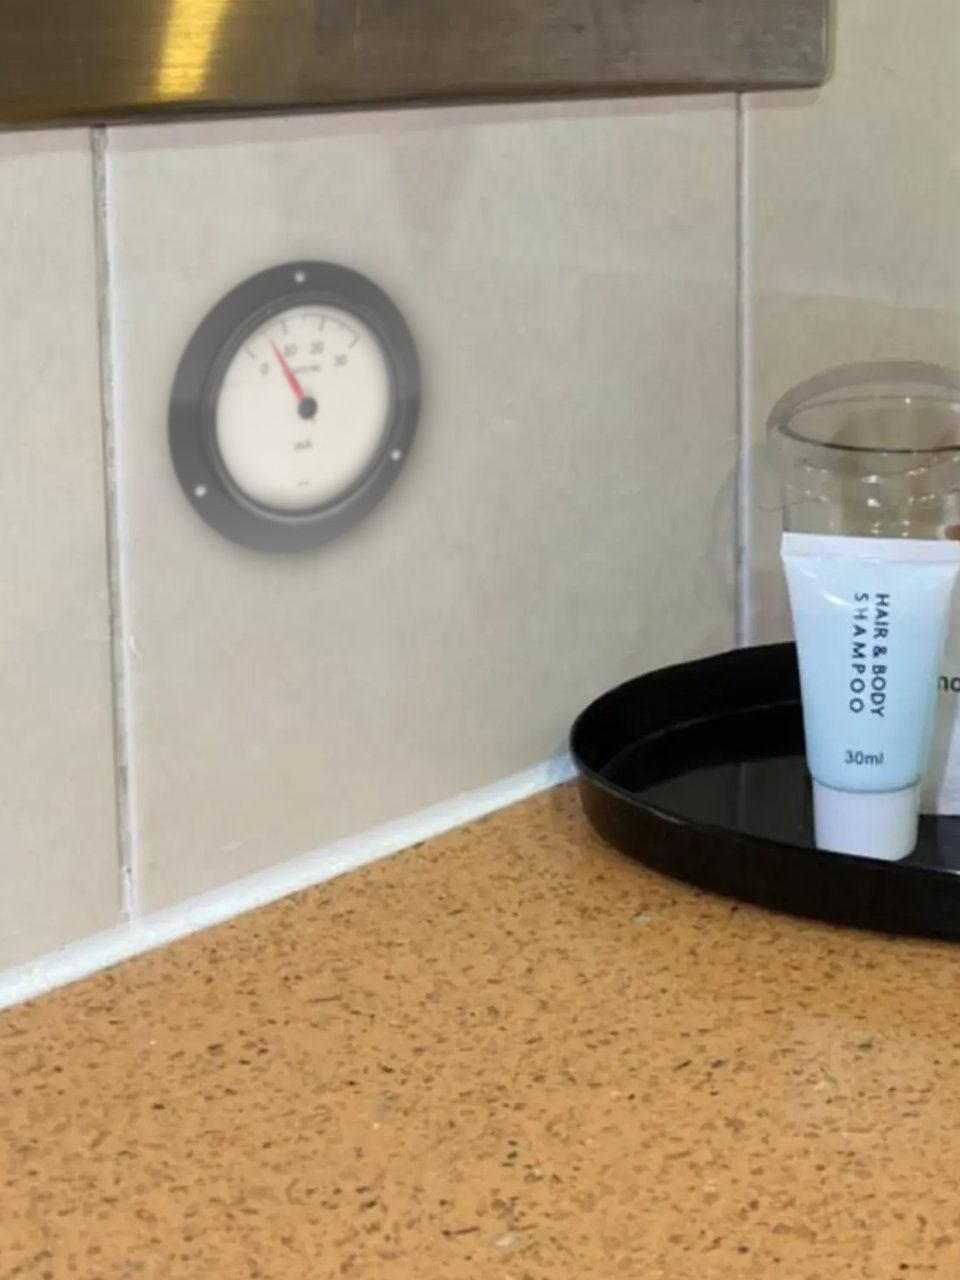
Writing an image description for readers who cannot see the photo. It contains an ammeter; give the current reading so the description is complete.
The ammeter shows 5 mA
